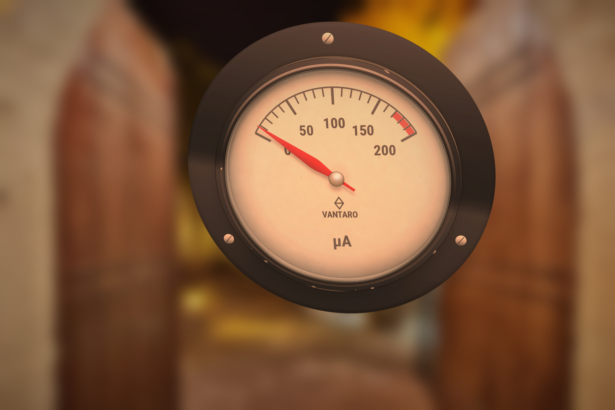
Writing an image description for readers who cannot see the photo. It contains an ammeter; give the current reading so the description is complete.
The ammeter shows 10 µA
